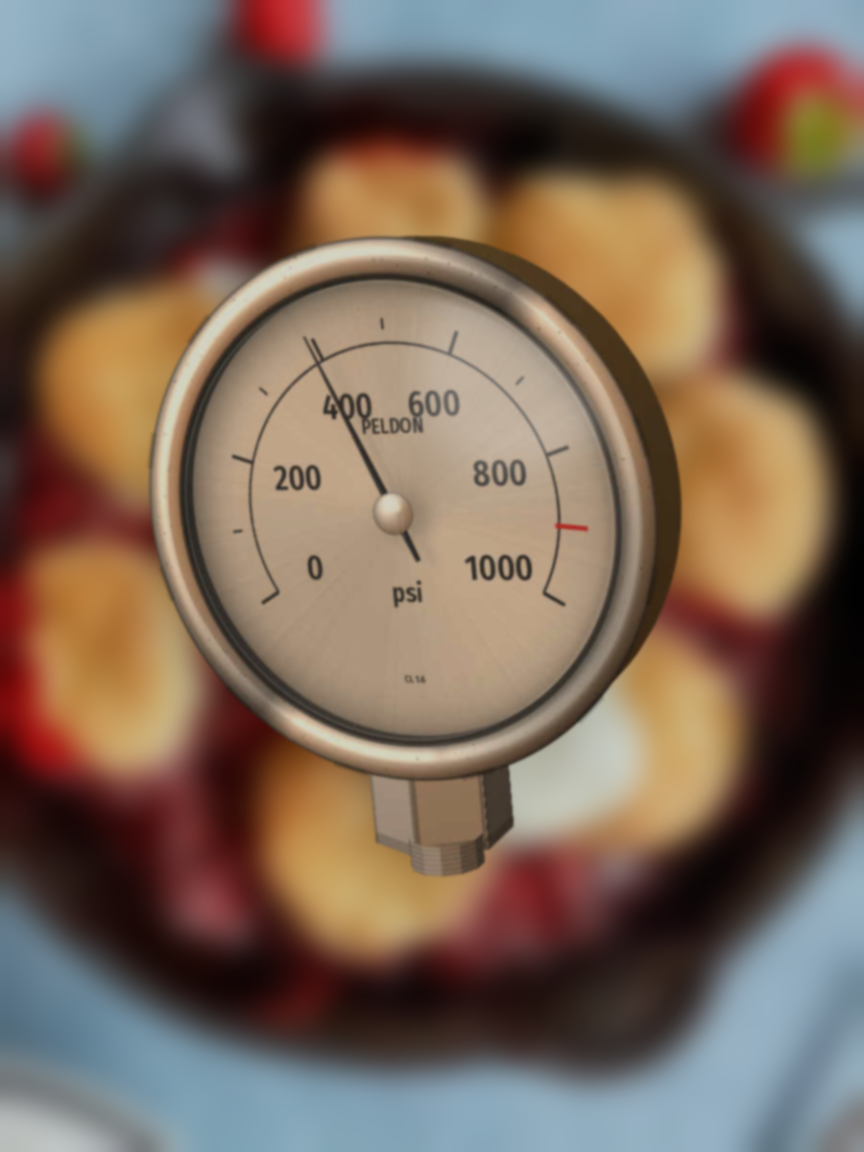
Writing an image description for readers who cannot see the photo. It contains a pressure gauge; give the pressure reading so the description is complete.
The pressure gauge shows 400 psi
